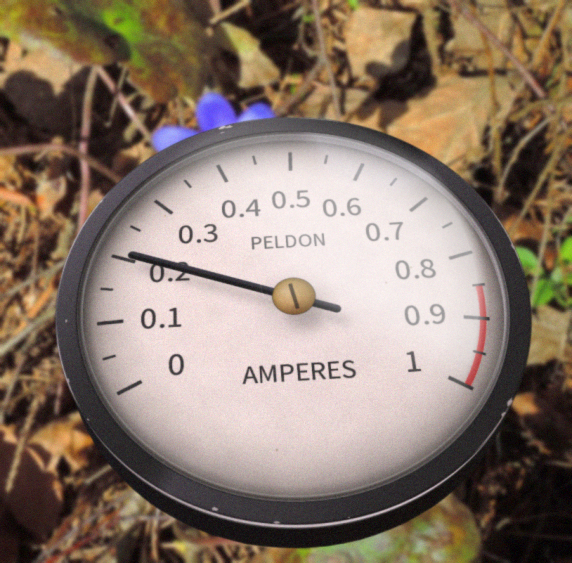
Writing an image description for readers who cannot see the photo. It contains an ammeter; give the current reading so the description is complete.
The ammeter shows 0.2 A
